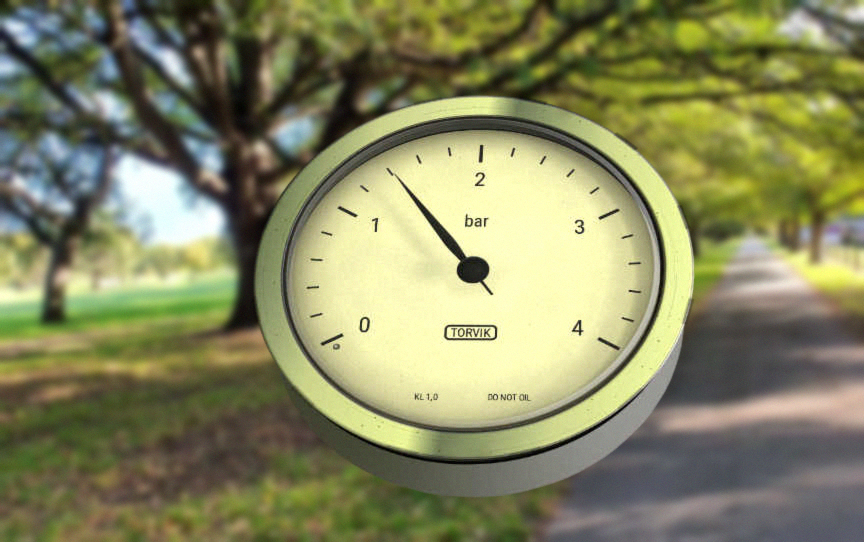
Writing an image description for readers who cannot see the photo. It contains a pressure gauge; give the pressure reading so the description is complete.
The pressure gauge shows 1.4 bar
